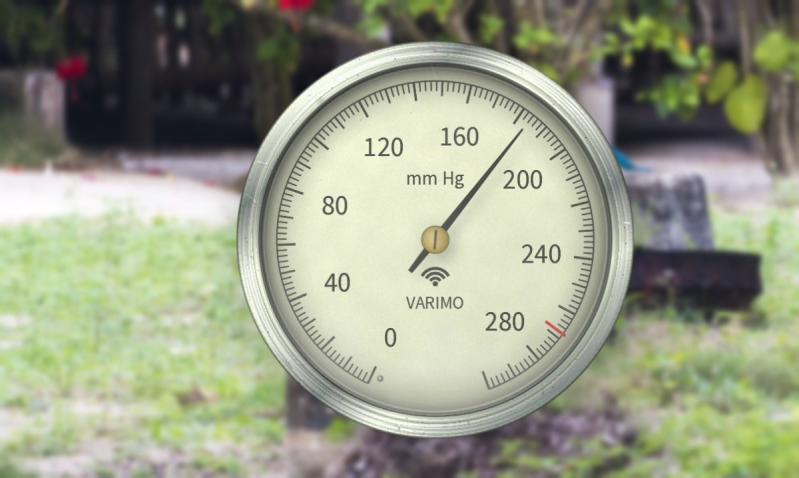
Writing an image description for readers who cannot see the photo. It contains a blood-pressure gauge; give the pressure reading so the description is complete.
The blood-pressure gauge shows 184 mmHg
